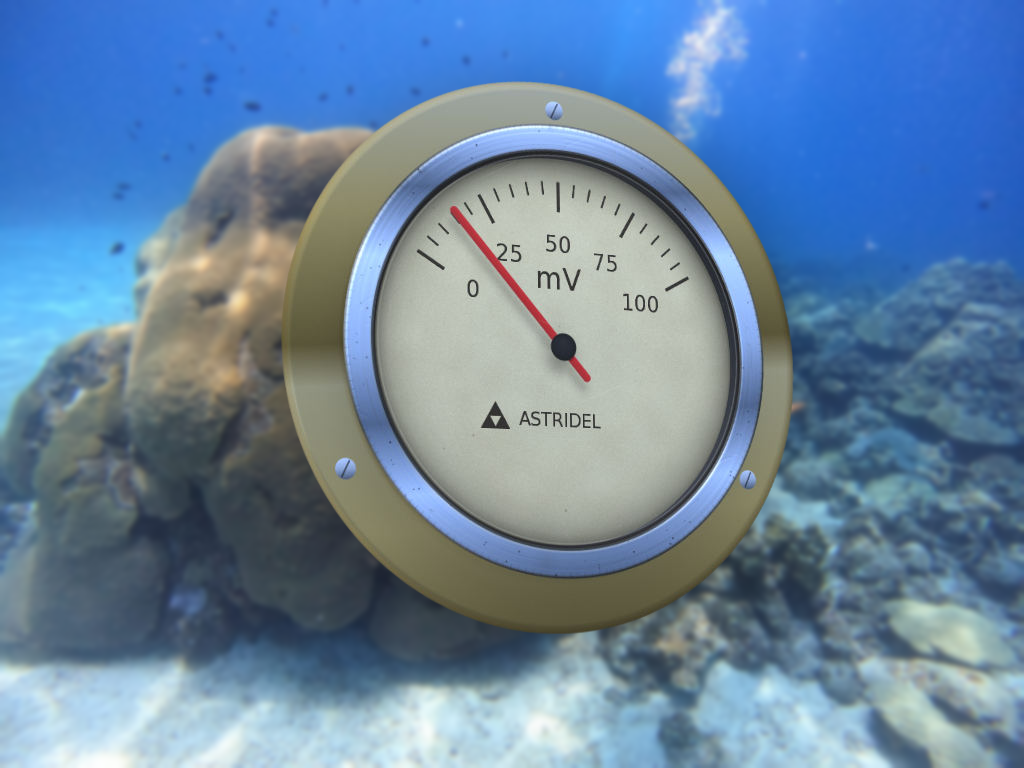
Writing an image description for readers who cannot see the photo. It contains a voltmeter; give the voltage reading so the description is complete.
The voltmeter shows 15 mV
